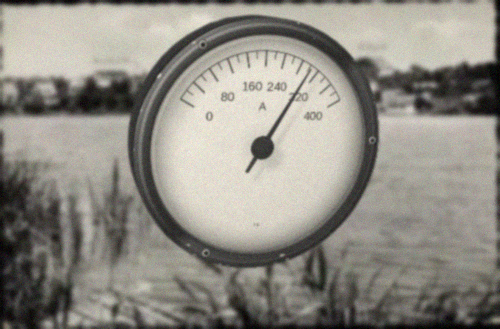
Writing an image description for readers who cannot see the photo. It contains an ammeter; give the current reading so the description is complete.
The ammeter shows 300 A
